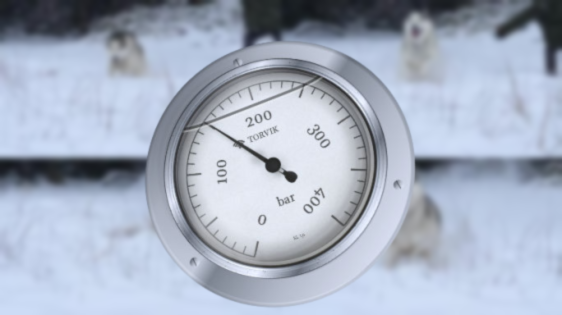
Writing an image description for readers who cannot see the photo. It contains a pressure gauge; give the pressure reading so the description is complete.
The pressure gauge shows 150 bar
